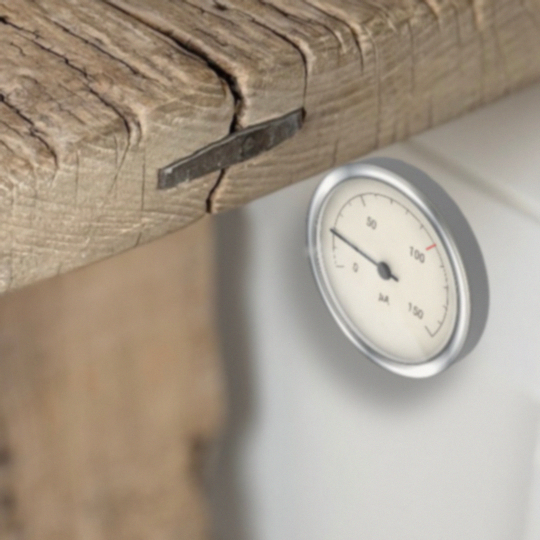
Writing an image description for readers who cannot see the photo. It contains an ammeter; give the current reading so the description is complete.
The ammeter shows 20 µA
